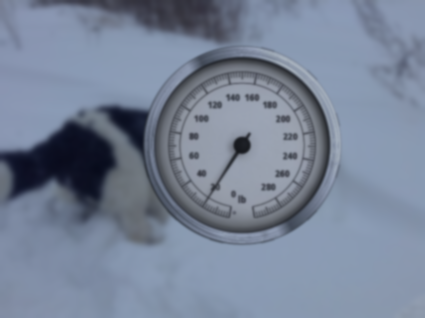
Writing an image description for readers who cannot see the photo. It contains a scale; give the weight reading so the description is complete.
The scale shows 20 lb
